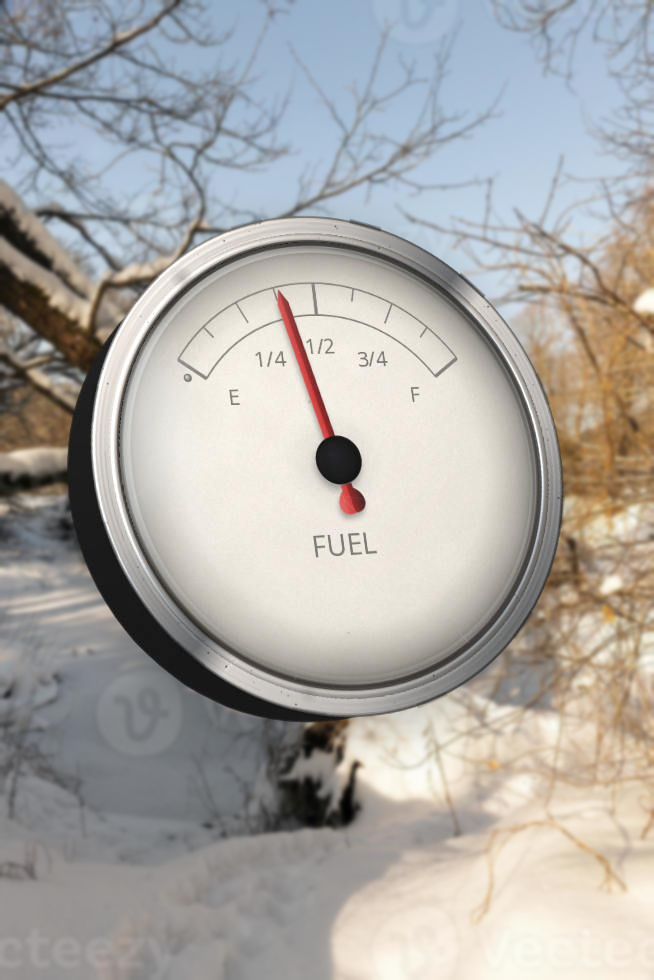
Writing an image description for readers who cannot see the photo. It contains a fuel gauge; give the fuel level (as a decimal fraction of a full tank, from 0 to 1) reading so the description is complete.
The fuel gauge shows 0.375
